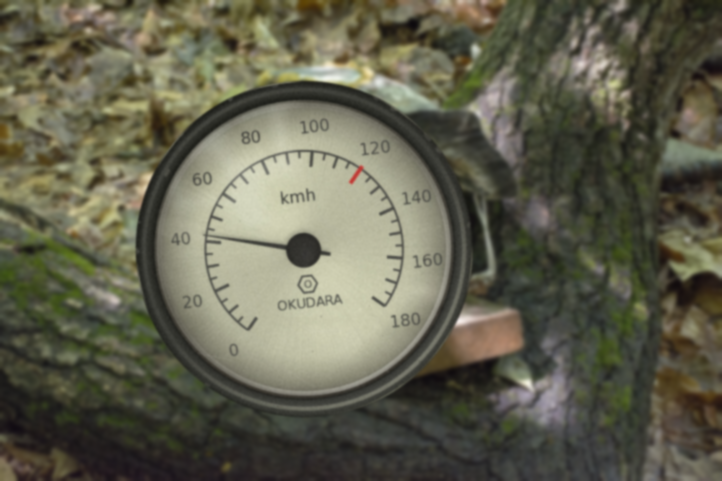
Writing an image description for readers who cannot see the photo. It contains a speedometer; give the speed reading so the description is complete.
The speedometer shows 42.5 km/h
